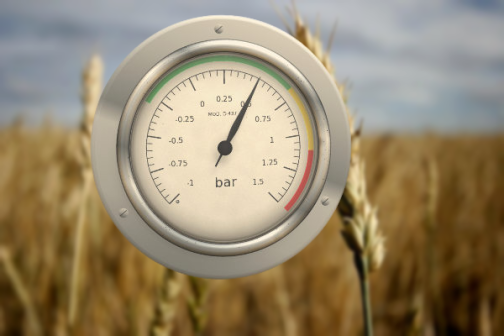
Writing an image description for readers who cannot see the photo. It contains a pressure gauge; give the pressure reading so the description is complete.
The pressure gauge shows 0.5 bar
